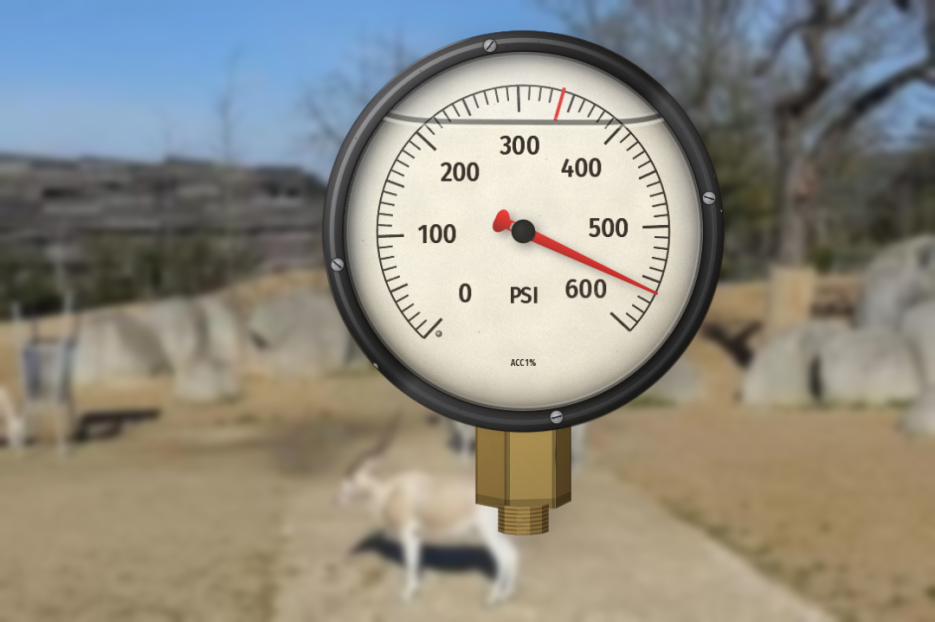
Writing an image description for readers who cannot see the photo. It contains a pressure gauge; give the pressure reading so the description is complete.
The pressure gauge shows 560 psi
